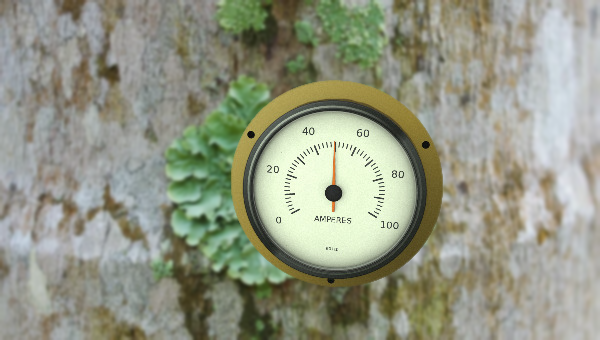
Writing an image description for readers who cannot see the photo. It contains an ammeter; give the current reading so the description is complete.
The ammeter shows 50 A
